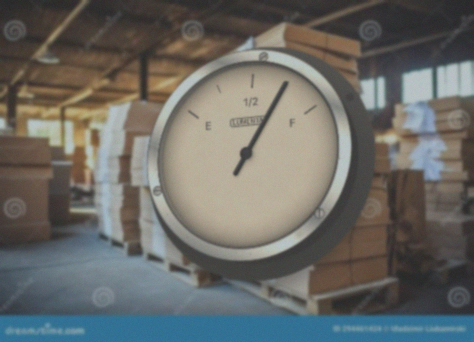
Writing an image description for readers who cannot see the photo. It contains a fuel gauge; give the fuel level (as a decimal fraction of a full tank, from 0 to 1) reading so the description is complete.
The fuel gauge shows 0.75
